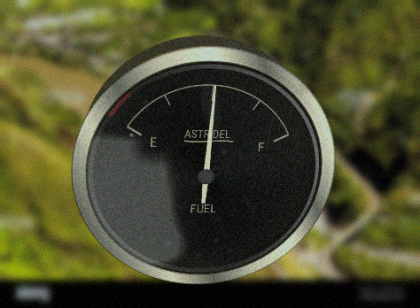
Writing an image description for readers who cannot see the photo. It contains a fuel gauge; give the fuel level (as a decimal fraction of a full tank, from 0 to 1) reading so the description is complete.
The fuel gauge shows 0.5
